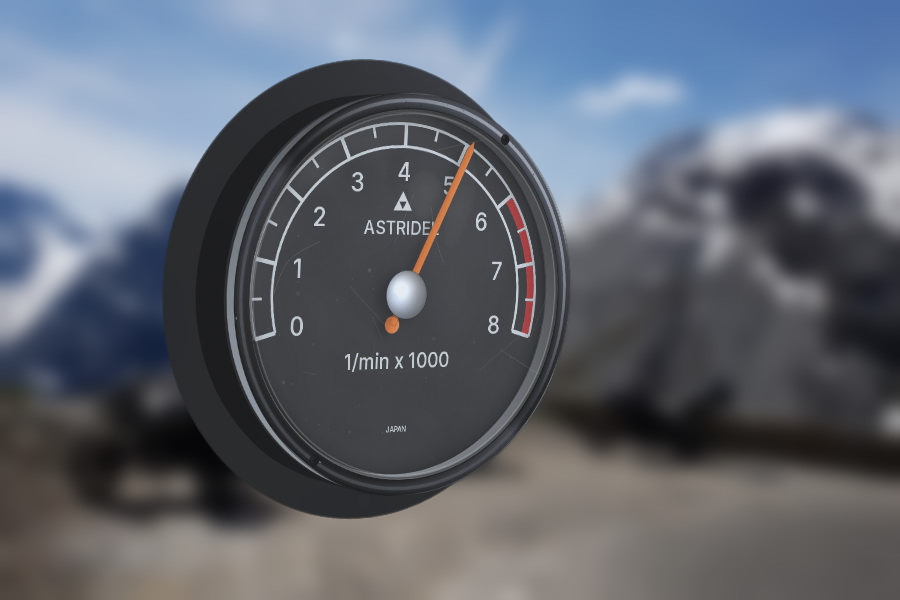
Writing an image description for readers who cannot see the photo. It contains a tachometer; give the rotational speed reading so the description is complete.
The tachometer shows 5000 rpm
